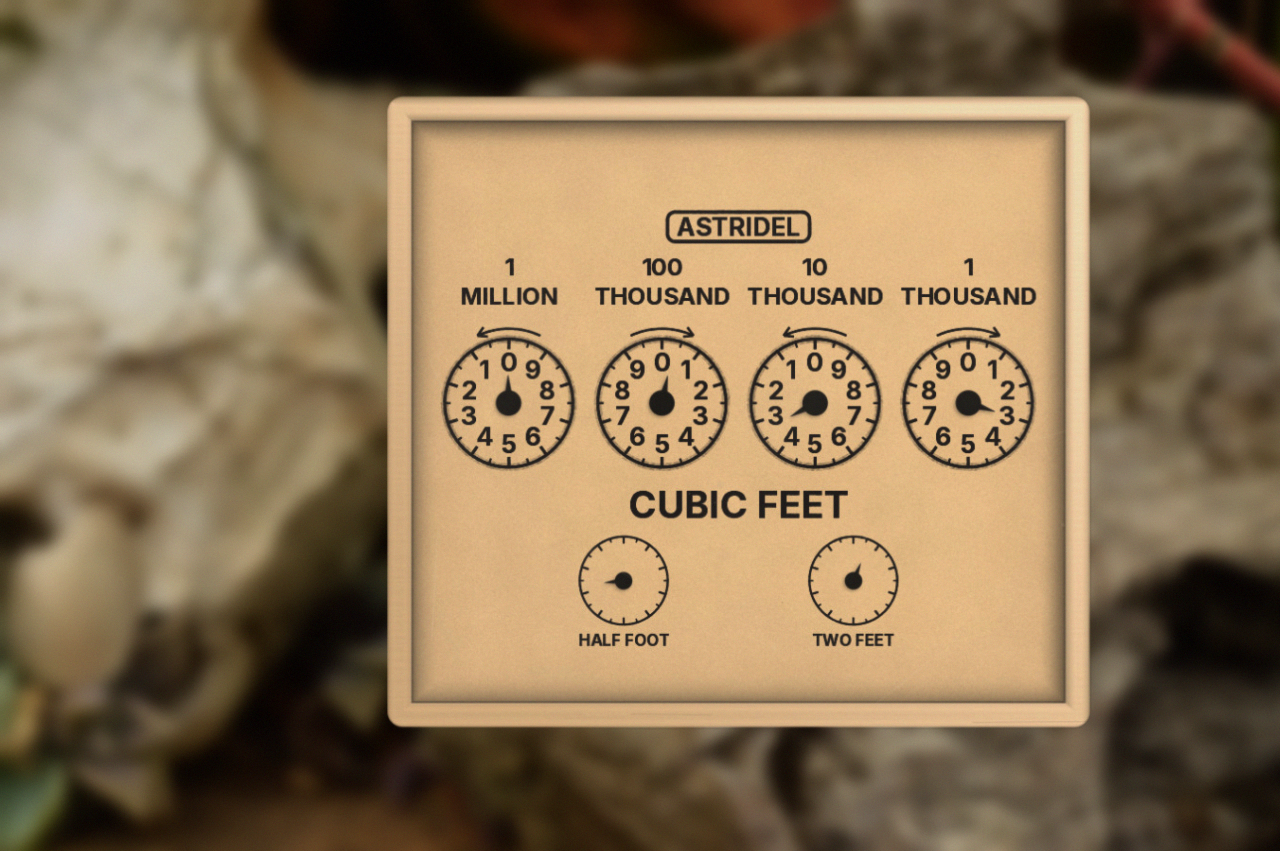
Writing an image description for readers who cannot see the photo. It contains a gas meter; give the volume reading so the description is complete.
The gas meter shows 3300 ft³
